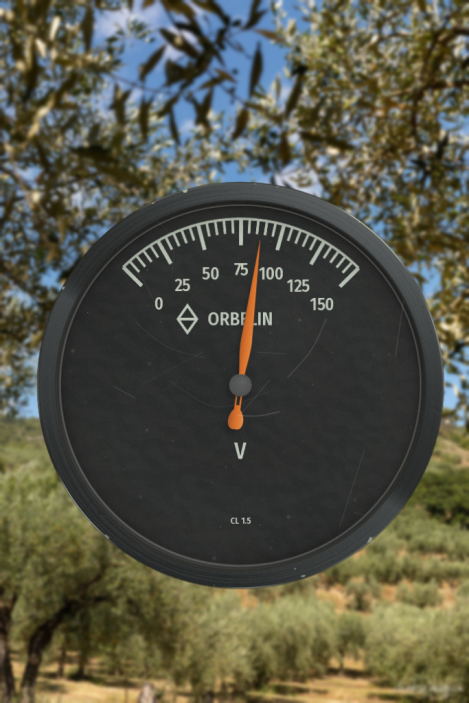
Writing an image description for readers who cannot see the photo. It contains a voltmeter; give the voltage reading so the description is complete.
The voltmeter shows 87.5 V
